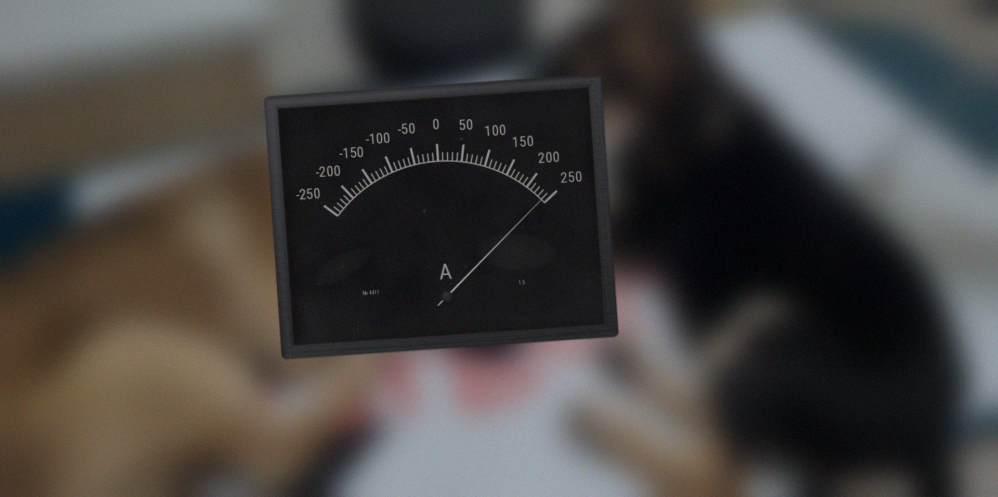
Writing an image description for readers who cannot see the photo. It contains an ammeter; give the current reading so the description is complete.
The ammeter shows 240 A
